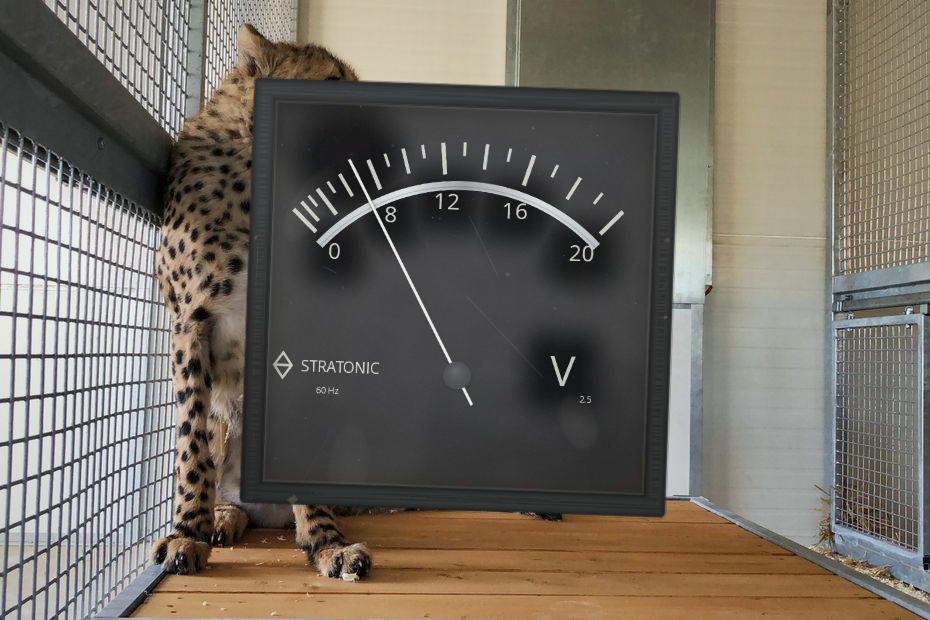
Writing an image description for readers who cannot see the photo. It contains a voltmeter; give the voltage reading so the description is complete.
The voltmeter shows 7 V
